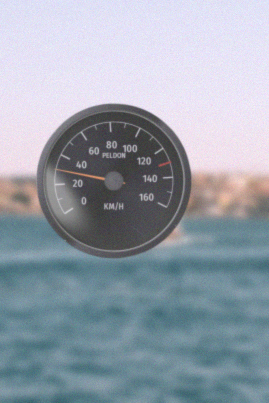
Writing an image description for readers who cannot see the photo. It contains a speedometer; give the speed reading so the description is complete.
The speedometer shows 30 km/h
